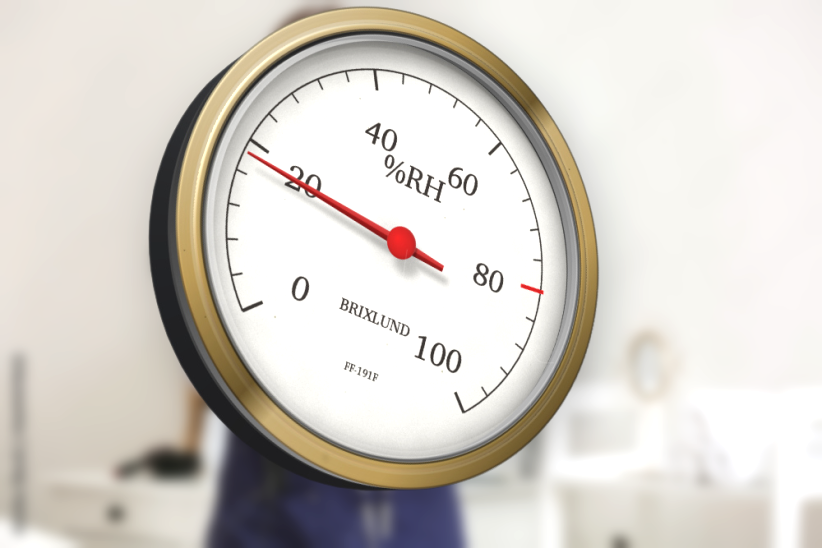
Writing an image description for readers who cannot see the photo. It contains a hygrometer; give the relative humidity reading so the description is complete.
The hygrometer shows 18 %
